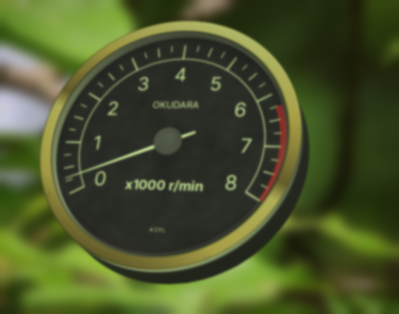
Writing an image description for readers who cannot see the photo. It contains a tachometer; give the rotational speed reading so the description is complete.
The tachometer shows 250 rpm
